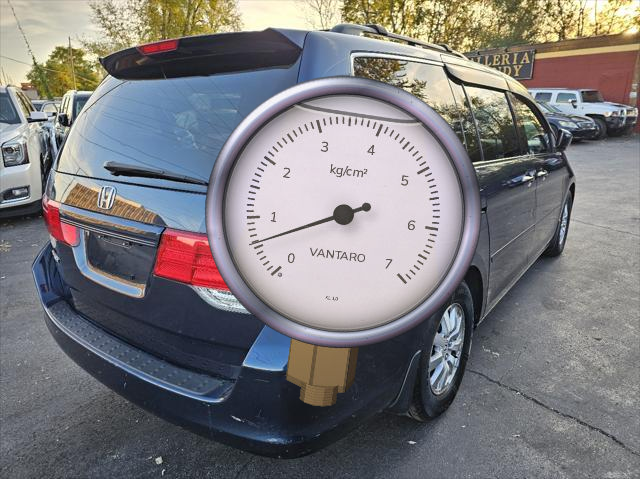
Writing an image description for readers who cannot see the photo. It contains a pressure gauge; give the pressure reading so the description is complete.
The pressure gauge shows 0.6 kg/cm²
